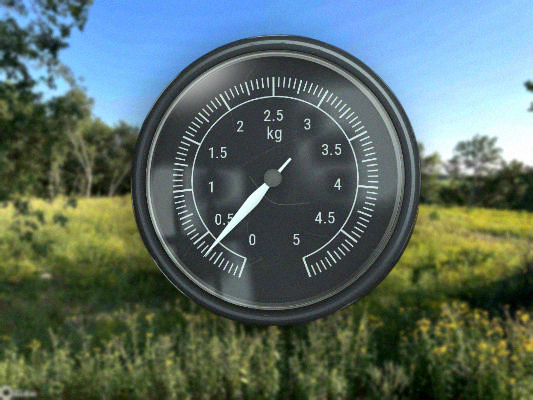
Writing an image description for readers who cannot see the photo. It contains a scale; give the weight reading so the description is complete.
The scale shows 0.35 kg
